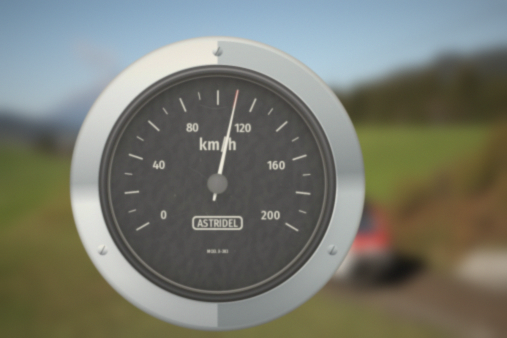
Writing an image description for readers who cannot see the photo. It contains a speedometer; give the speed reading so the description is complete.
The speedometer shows 110 km/h
